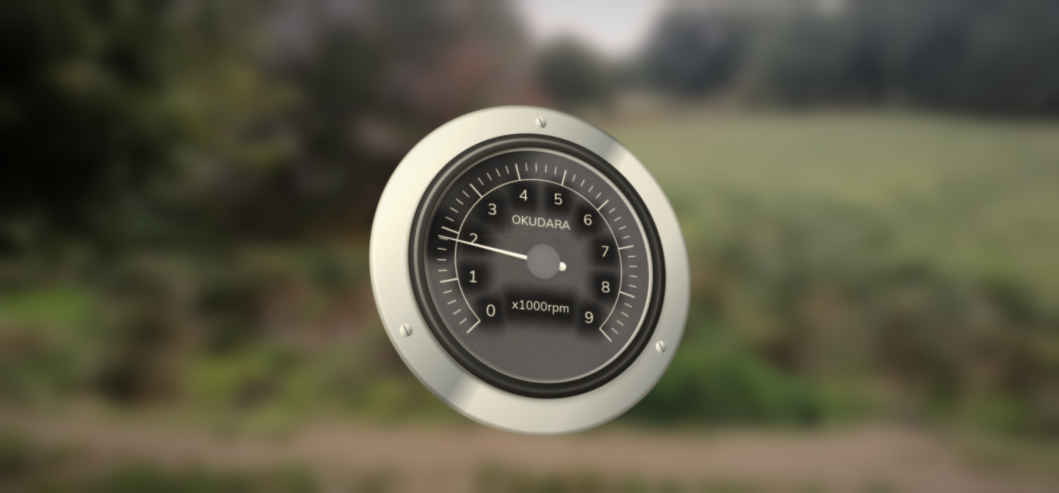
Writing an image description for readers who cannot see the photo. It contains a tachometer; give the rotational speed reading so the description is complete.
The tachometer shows 1800 rpm
